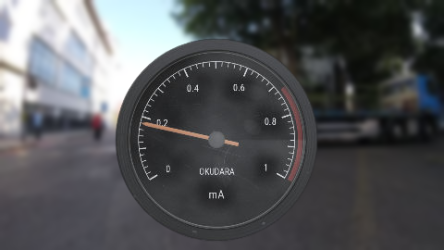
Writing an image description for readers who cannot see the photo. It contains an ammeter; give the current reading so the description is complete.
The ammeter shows 0.18 mA
